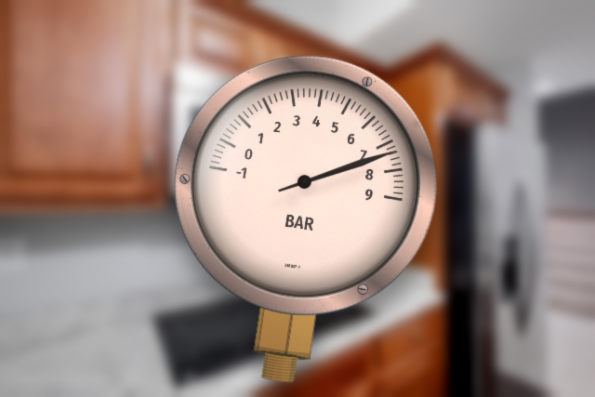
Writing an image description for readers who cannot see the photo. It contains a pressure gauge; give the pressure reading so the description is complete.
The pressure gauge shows 7.4 bar
